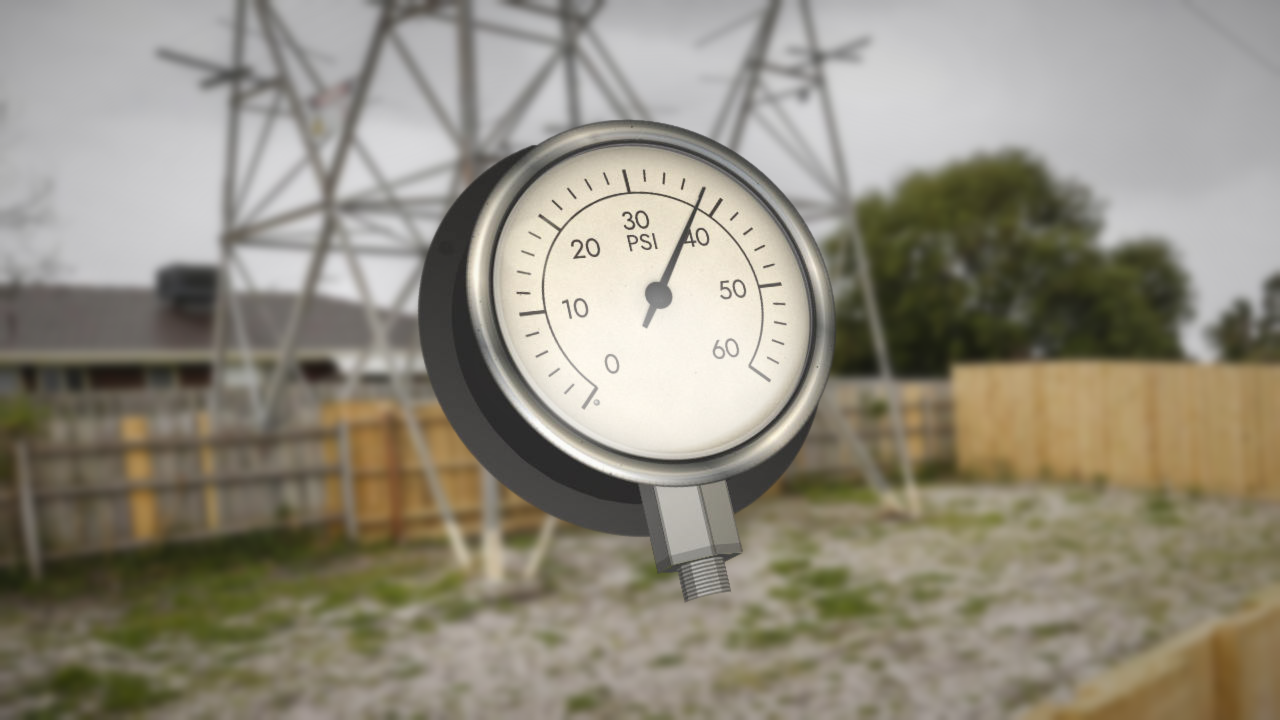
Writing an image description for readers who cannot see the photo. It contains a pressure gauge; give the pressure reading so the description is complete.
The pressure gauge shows 38 psi
